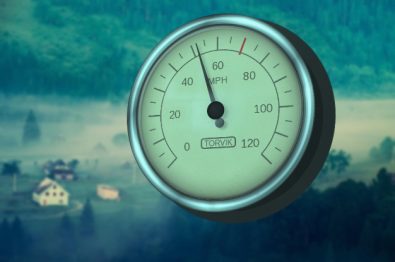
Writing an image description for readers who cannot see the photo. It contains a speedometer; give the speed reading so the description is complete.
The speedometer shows 52.5 mph
